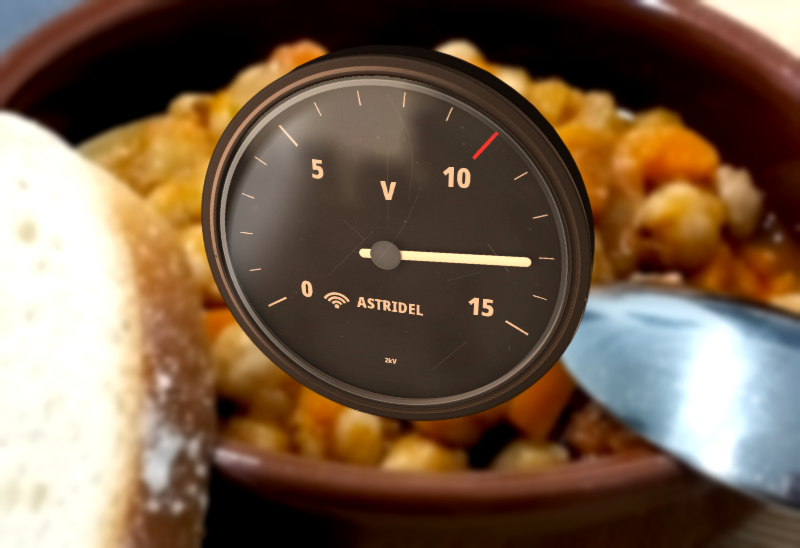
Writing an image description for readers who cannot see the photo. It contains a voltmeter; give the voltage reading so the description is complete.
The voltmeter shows 13 V
